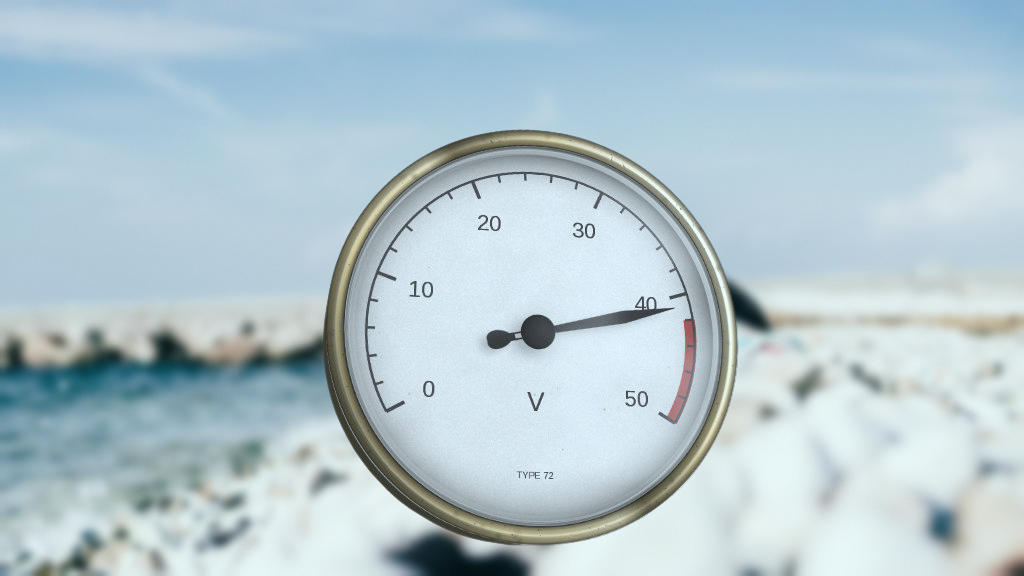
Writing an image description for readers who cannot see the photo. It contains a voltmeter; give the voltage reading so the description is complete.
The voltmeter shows 41 V
